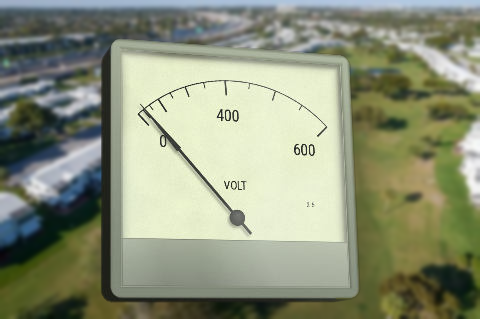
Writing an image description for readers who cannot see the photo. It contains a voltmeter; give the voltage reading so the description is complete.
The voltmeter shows 100 V
